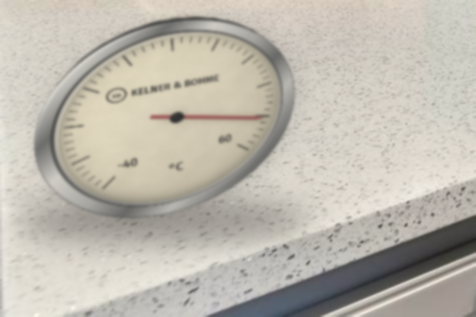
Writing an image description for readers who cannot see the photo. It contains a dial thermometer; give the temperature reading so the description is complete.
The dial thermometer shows 50 °C
